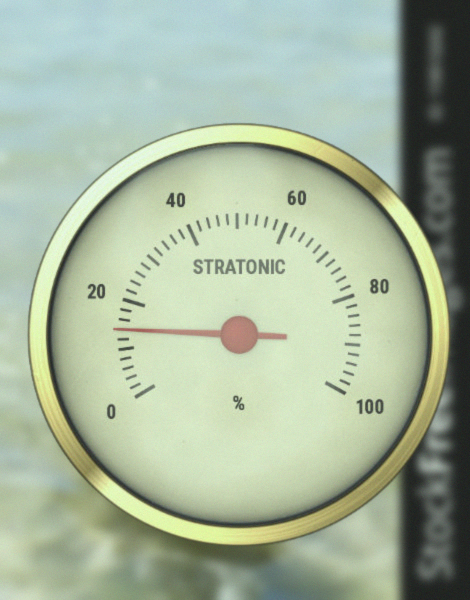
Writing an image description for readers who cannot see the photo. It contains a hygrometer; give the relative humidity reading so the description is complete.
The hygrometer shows 14 %
